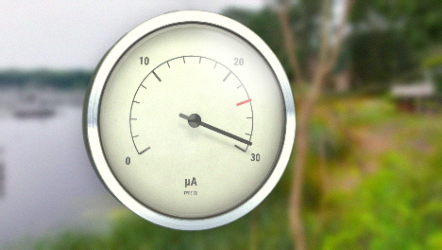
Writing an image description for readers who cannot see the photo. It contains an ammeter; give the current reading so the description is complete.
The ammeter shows 29 µA
